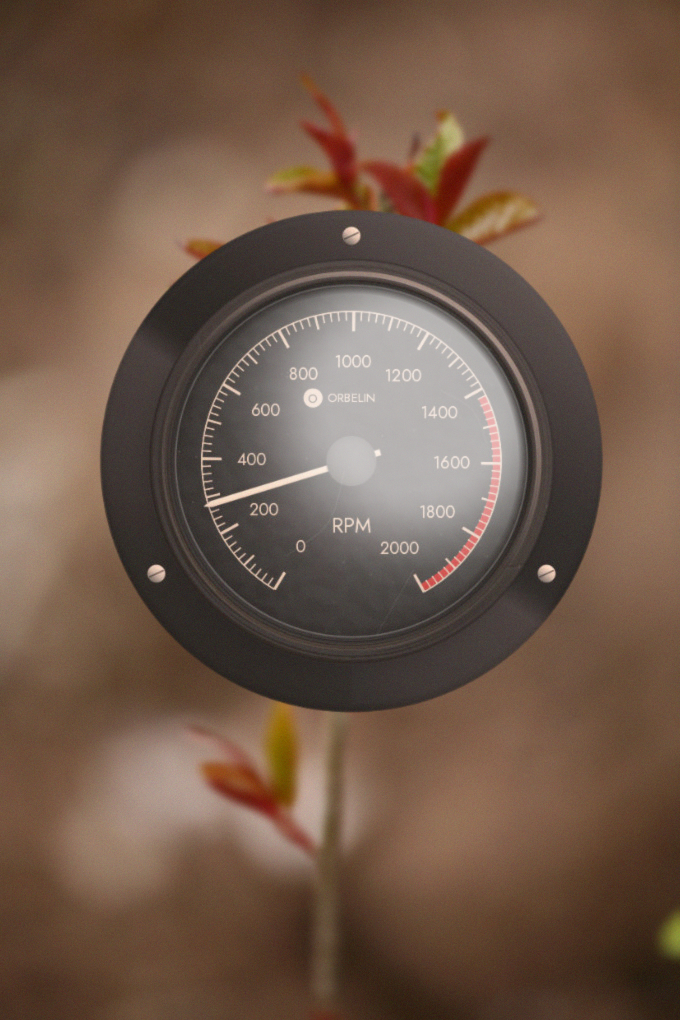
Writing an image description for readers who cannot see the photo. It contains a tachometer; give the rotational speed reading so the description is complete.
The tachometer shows 280 rpm
